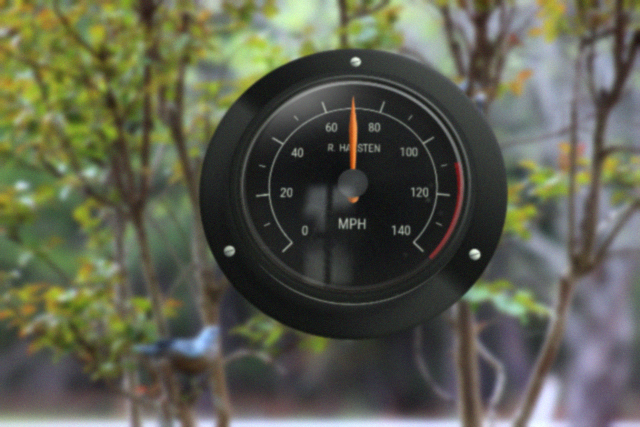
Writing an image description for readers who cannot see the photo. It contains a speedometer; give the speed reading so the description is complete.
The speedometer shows 70 mph
